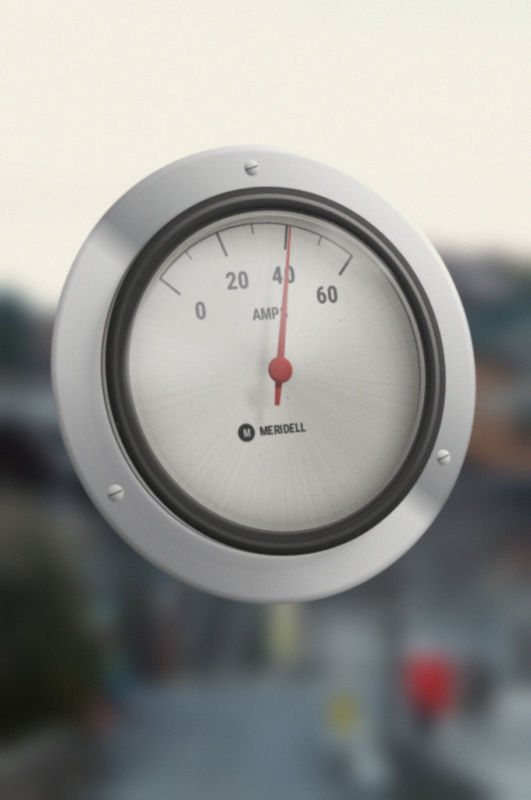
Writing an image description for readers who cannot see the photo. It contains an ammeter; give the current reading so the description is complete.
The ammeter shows 40 A
